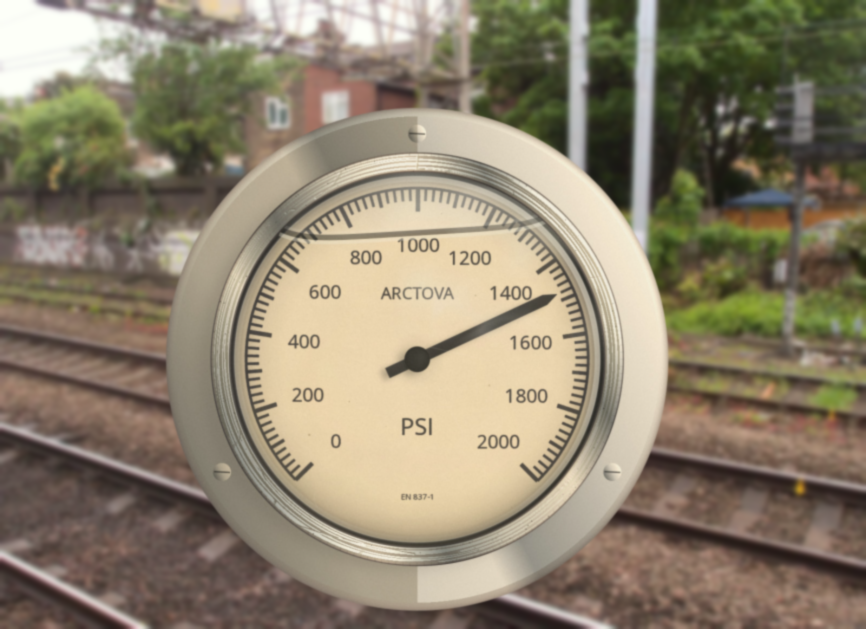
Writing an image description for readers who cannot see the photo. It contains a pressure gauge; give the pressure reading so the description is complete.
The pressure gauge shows 1480 psi
